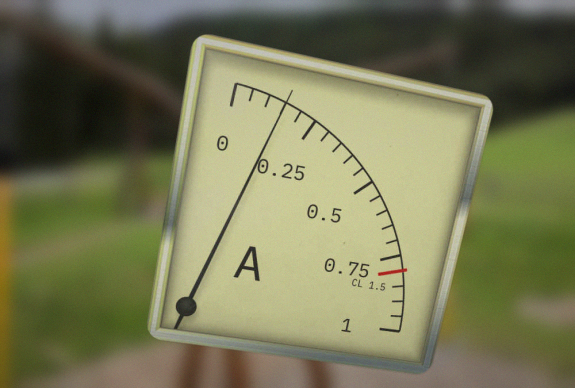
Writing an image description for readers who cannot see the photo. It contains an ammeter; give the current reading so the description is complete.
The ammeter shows 0.15 A
